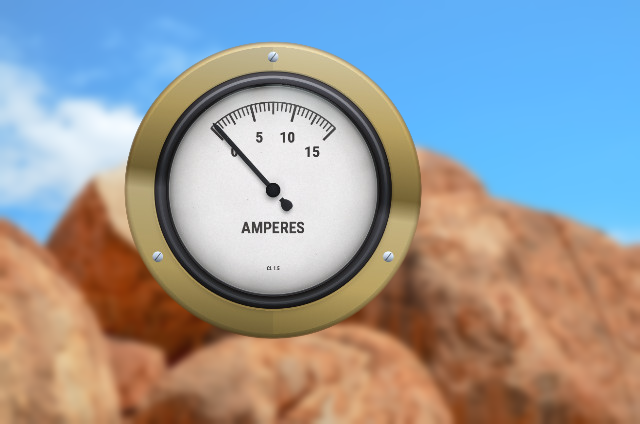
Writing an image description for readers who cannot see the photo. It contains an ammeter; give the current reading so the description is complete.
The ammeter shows 0.5 A
